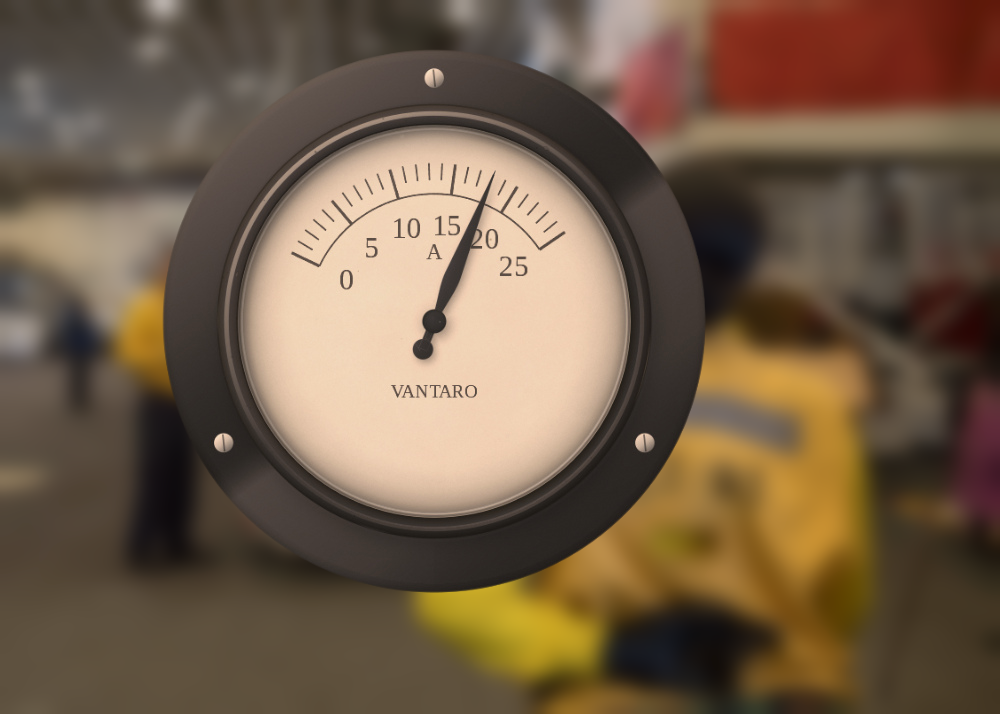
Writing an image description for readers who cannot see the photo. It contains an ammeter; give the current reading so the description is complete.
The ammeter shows 18 A
